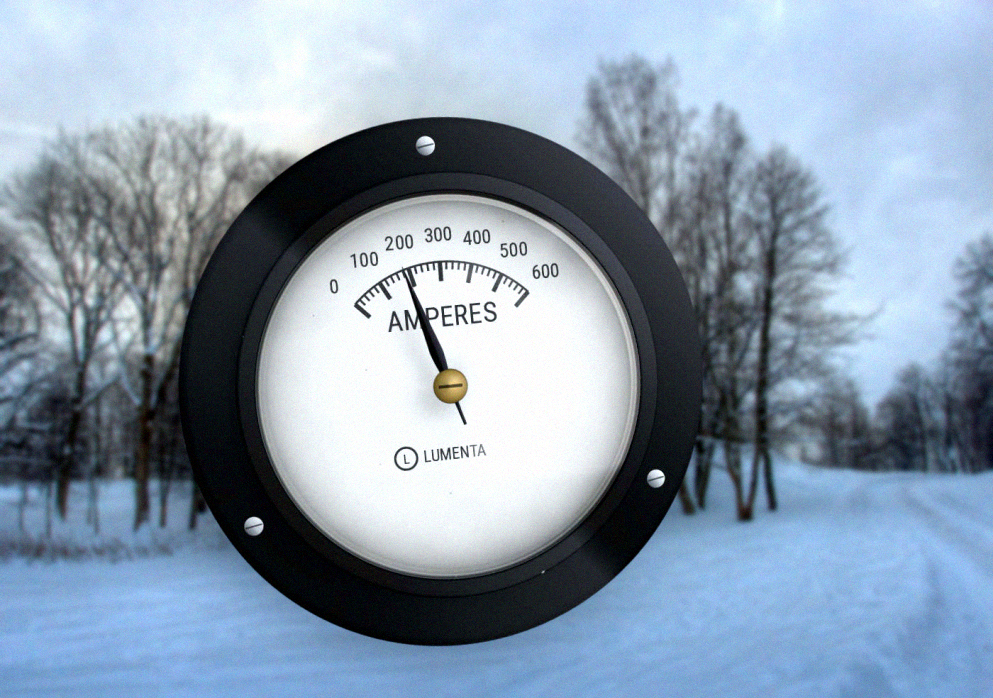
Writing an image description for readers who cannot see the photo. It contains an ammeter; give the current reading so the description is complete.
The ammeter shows 180 A
